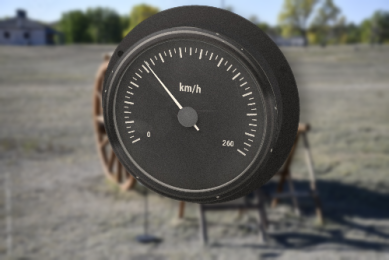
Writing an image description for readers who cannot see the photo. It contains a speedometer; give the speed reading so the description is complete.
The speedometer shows 85 km/h
